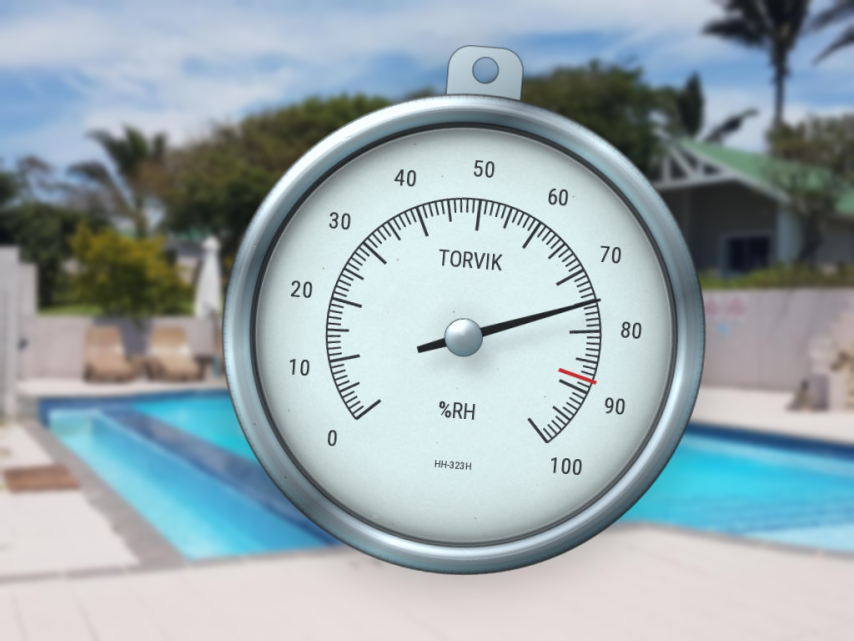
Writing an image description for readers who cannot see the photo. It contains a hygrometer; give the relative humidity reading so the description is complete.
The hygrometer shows 75 %
